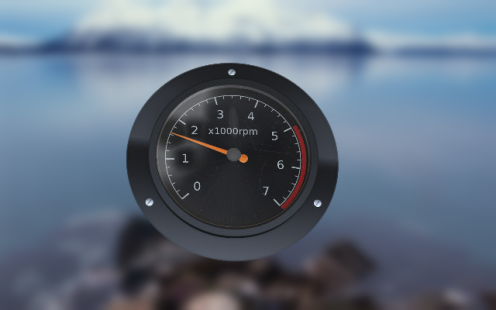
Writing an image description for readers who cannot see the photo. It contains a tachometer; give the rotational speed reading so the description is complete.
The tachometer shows 1600 rpm
